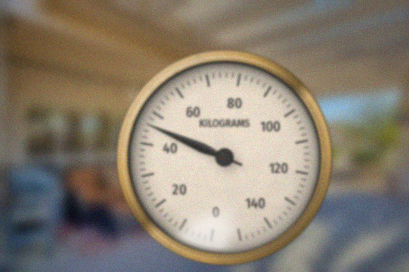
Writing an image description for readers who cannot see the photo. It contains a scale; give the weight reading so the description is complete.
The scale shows 46 kg
